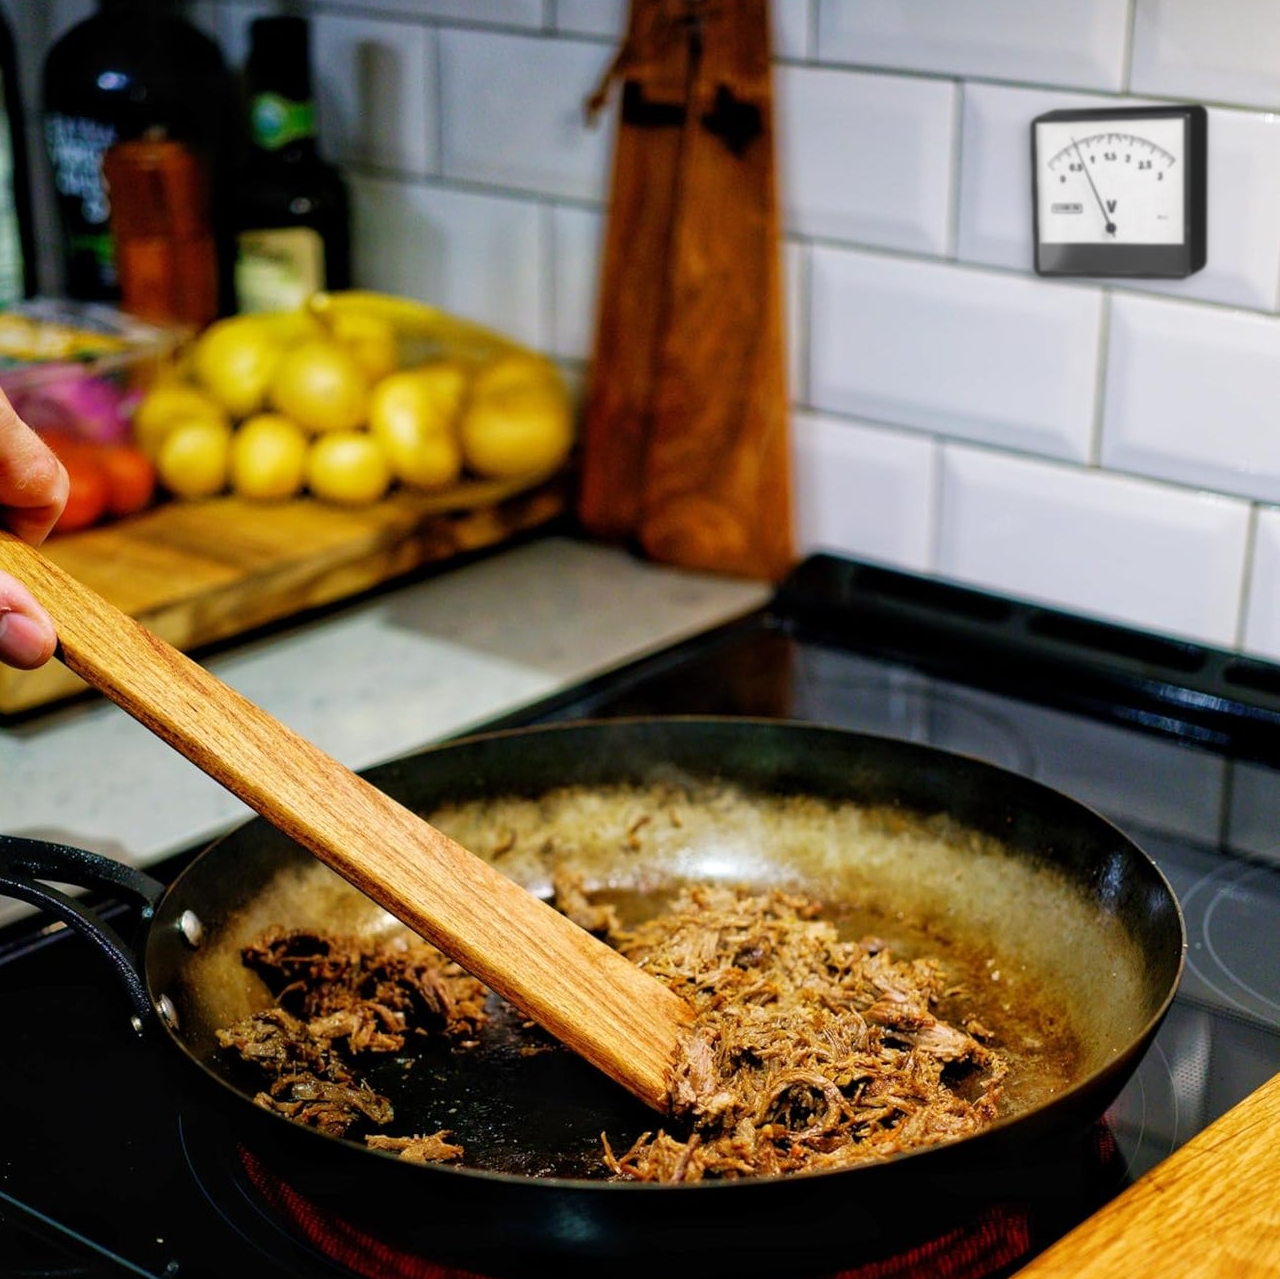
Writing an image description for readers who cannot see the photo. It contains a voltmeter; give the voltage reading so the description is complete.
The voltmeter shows 0.75 V
